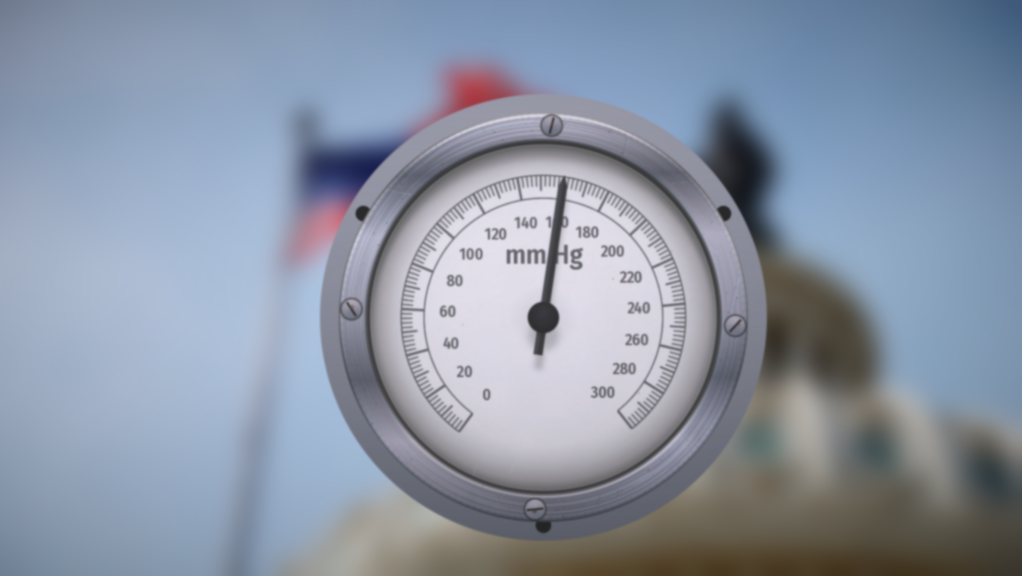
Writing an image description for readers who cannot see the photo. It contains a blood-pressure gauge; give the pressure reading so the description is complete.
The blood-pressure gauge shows 160 mmHg
